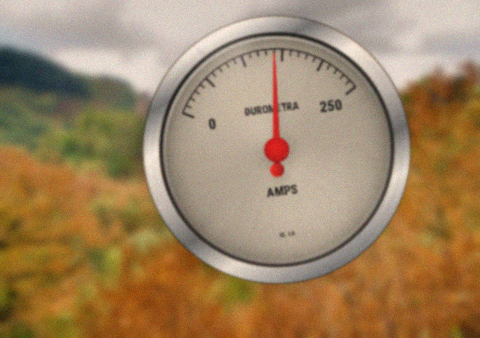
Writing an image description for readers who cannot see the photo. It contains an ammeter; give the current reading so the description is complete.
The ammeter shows 140 A
